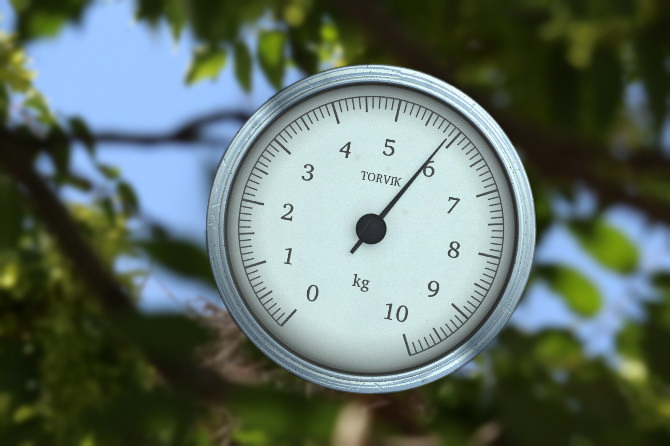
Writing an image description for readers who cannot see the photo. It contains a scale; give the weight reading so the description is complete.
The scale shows 5.9 kg
